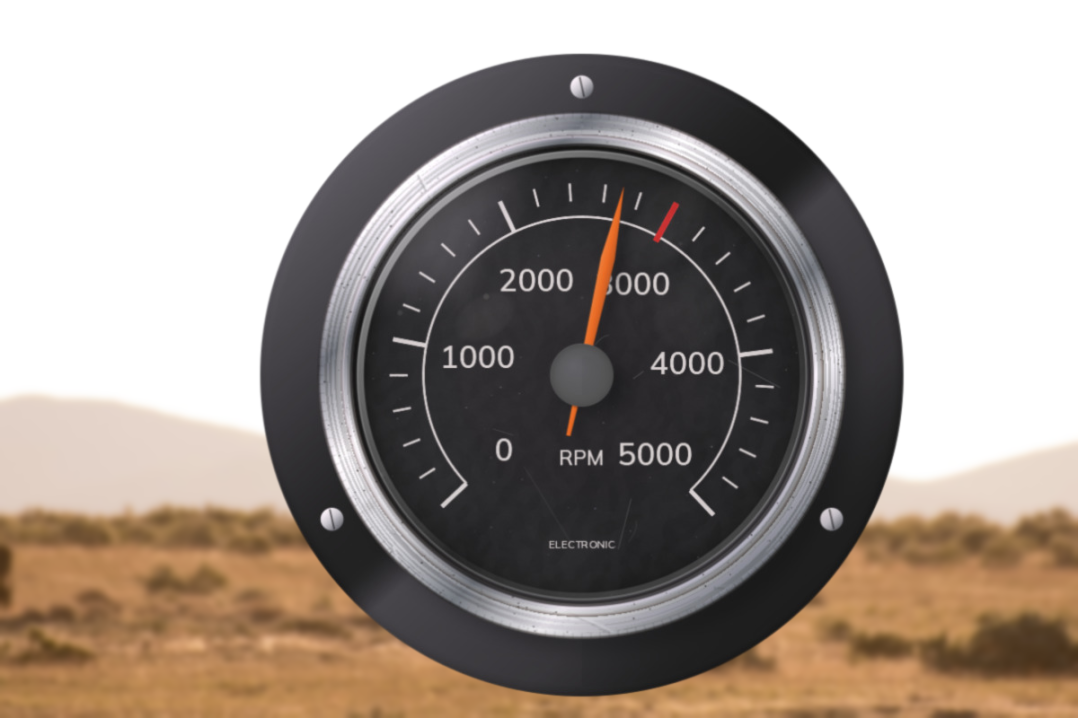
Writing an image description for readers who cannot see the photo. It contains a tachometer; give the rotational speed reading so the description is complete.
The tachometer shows 2700 rpm
